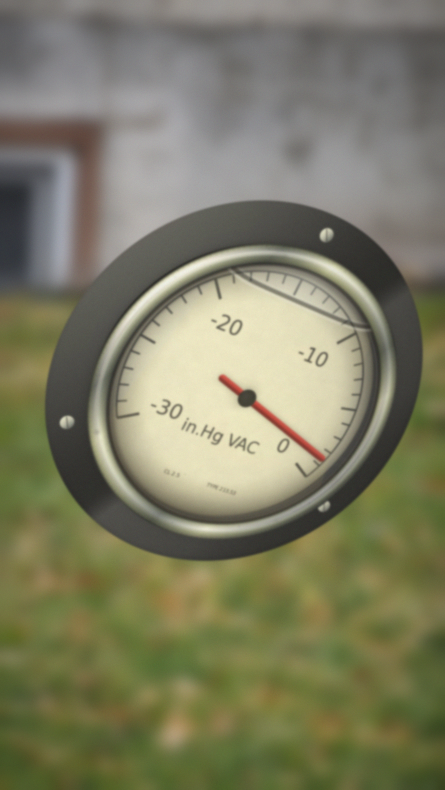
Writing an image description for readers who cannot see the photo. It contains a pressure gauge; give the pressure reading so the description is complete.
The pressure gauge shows -1.5 inHg
